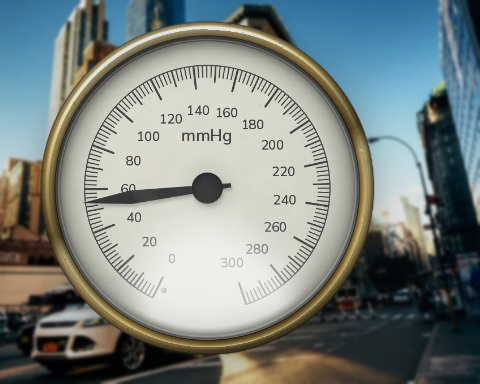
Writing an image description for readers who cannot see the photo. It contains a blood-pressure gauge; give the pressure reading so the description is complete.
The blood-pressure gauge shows 54 mmHg
